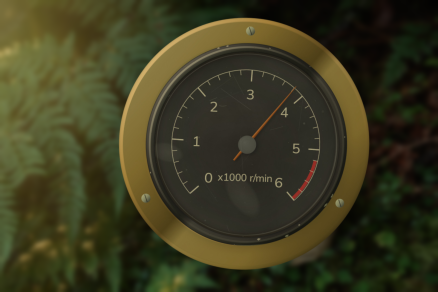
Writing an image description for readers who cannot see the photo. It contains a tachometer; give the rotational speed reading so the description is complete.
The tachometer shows 3800 rpm
